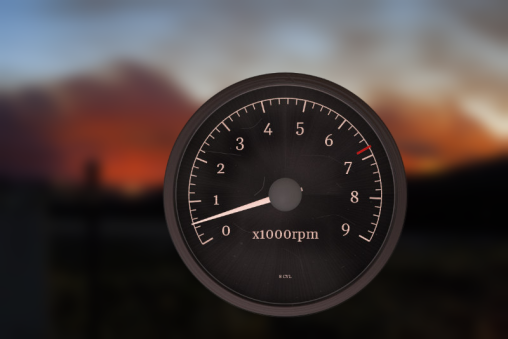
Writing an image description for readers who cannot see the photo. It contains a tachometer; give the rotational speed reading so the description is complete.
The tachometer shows 500 rpm
